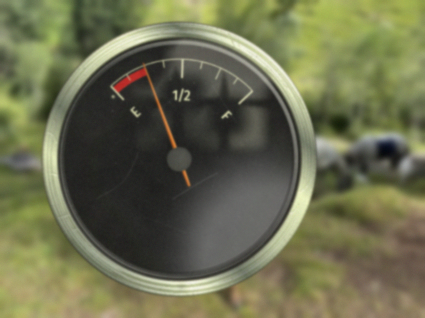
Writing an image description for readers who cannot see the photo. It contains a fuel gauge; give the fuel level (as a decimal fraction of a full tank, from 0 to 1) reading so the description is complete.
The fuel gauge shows 0.25
